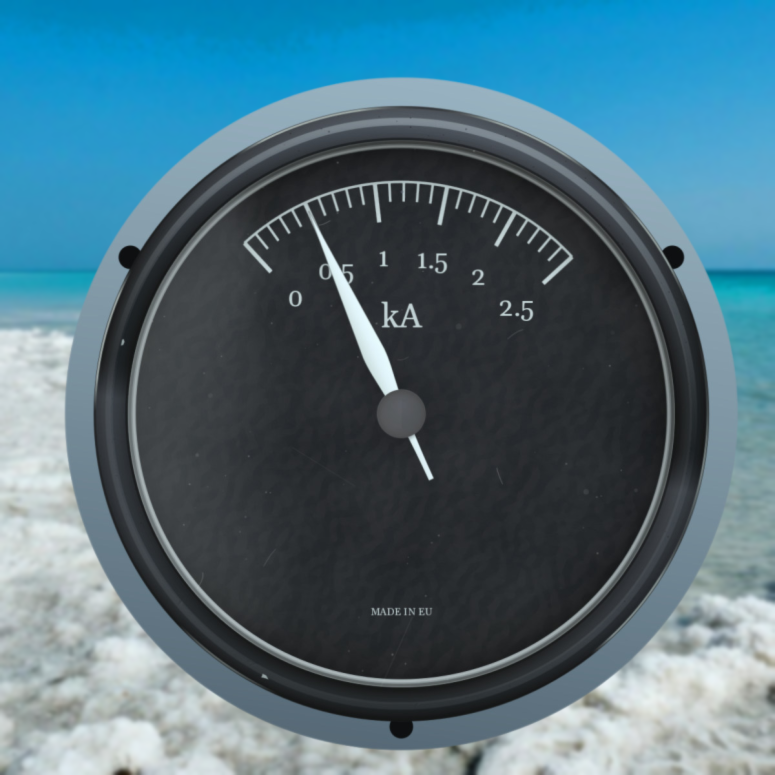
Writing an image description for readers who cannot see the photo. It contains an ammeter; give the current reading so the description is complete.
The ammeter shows 0.5 kA
